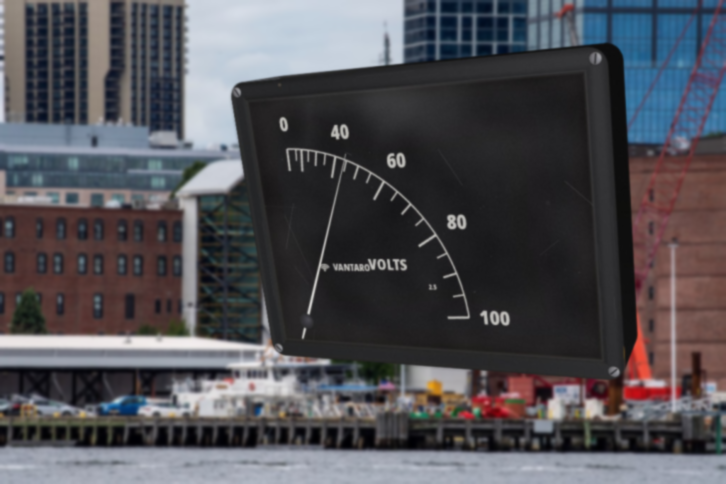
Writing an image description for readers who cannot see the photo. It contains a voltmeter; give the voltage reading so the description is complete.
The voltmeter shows 45 V
